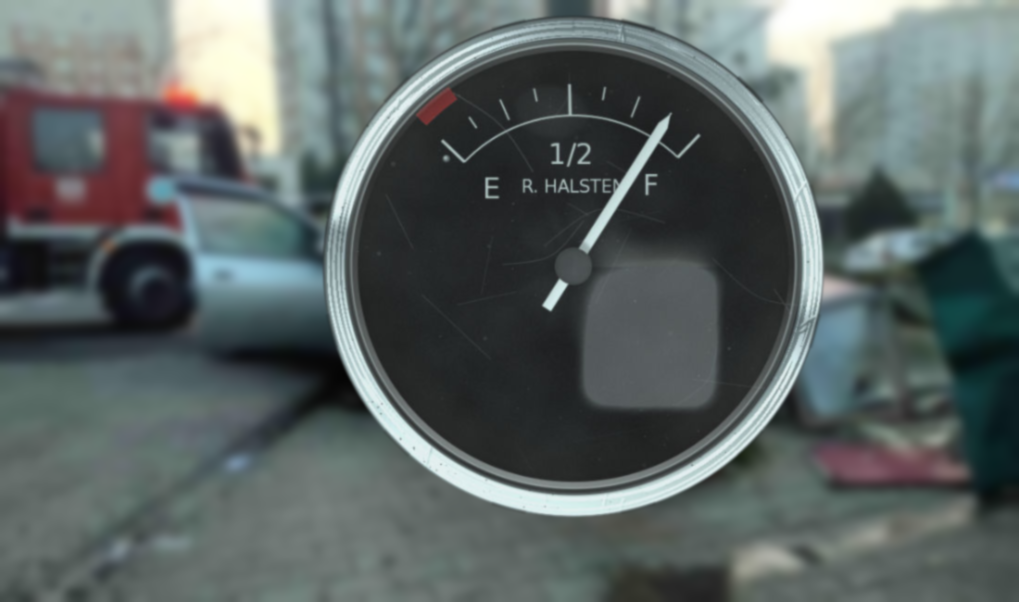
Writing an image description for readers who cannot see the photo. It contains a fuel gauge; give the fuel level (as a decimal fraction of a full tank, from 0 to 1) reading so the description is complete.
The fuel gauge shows 0.875
